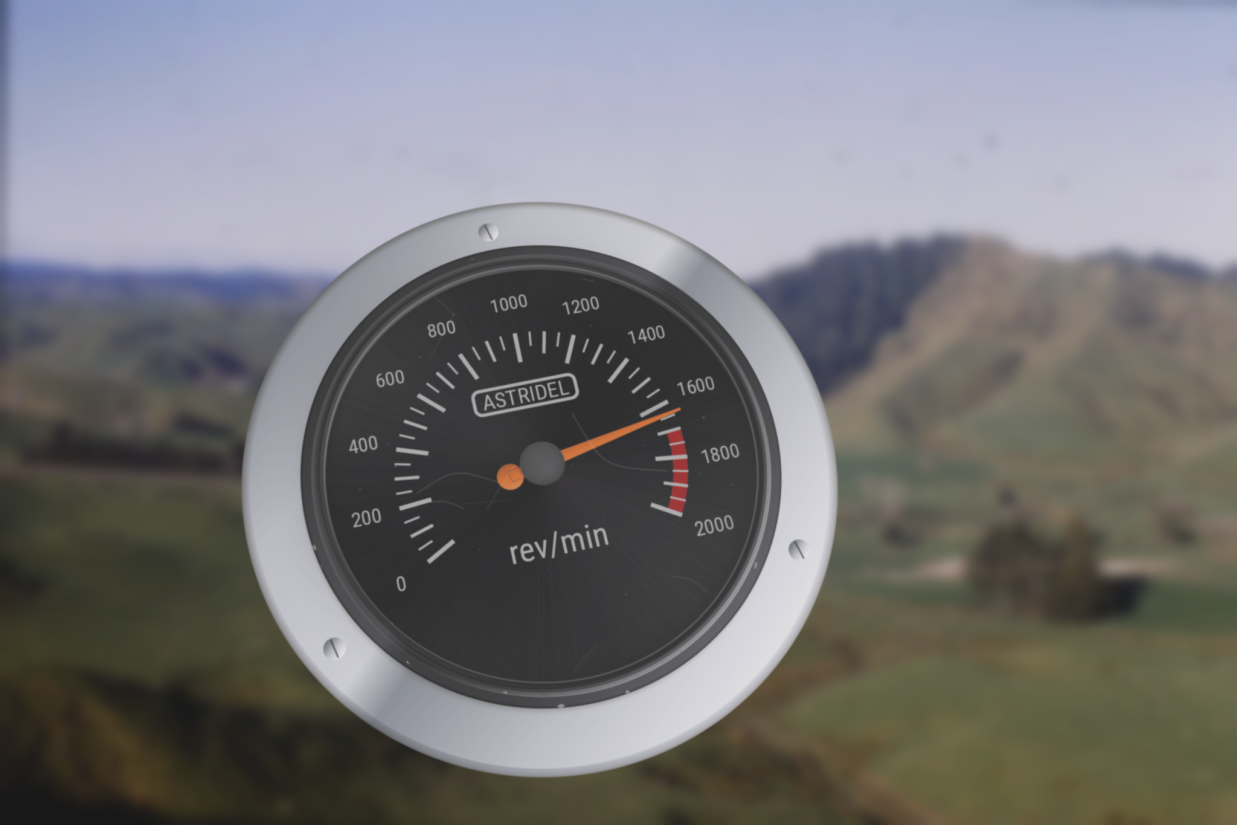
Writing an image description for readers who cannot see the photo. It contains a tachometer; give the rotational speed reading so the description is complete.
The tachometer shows 1650 rpm
